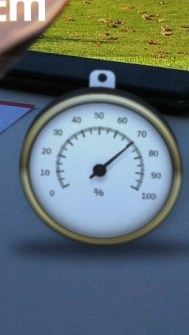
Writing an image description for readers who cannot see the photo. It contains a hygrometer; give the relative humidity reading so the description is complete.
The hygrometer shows 70 %
